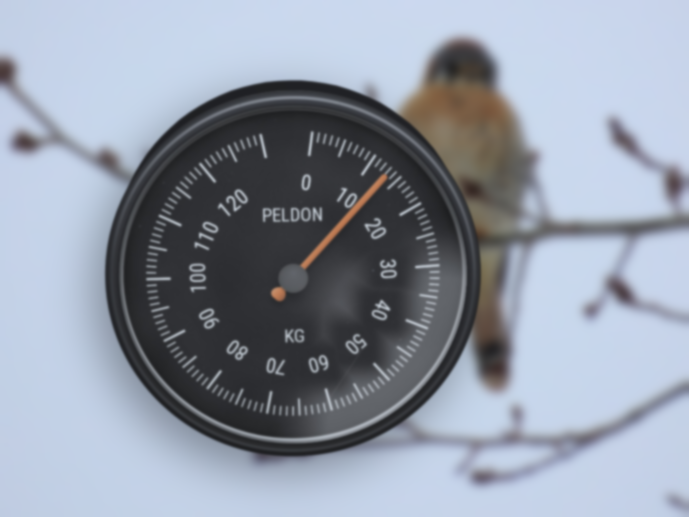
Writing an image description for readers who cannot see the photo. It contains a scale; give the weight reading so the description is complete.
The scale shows 13 kg
